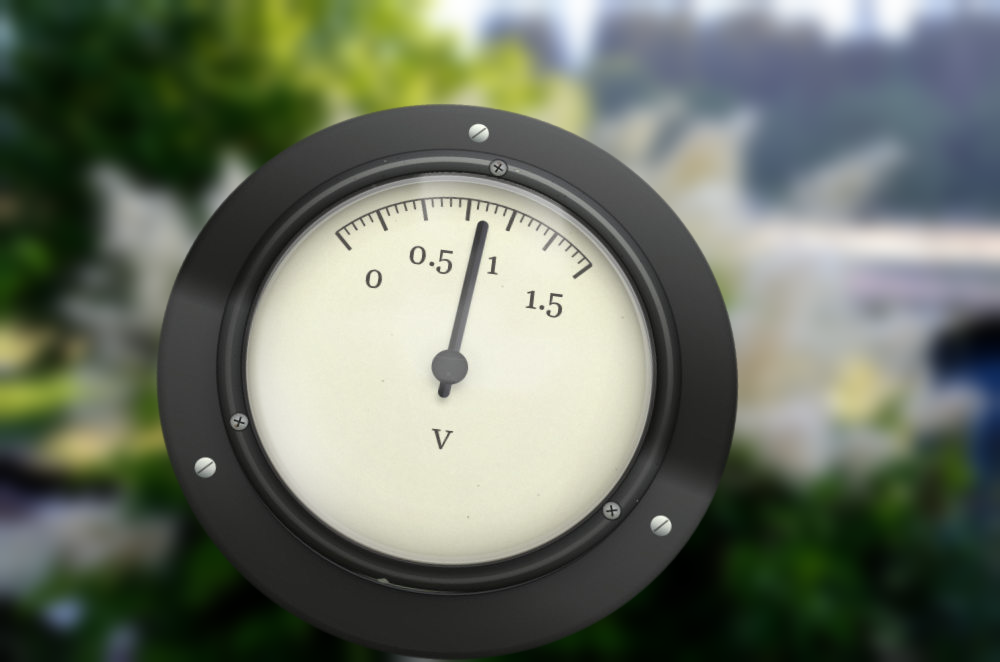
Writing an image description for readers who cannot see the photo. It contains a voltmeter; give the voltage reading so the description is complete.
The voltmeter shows 0.85 V
